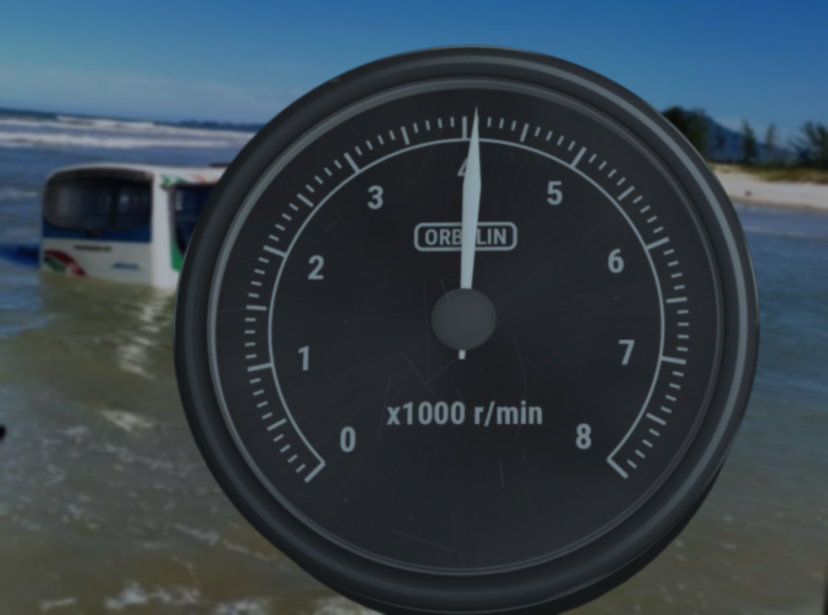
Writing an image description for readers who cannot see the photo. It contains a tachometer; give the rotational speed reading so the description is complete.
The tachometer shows 4100 rpm
